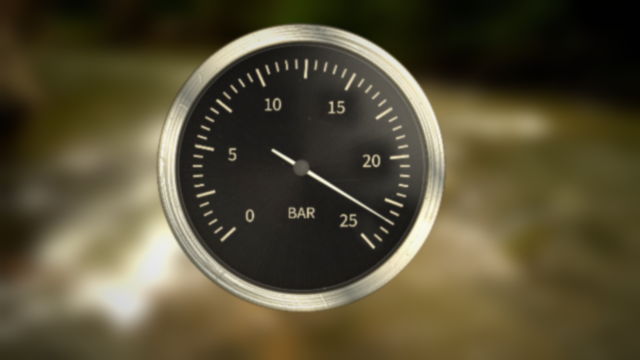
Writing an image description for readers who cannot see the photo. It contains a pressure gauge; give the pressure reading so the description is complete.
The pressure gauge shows 23.5 bar
